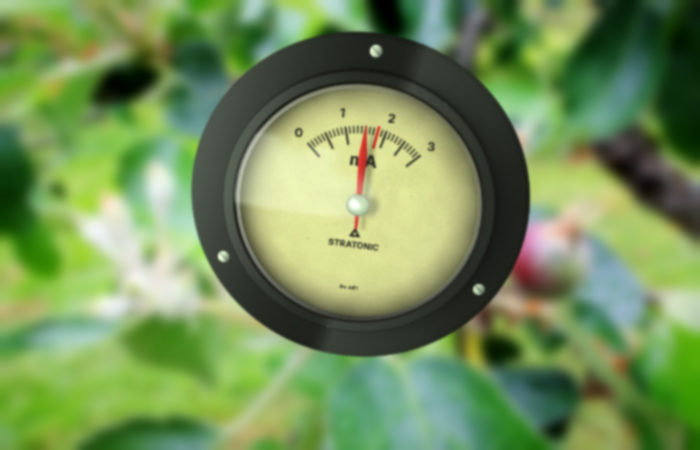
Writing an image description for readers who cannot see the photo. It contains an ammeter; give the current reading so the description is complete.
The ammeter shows 1.5 mA
